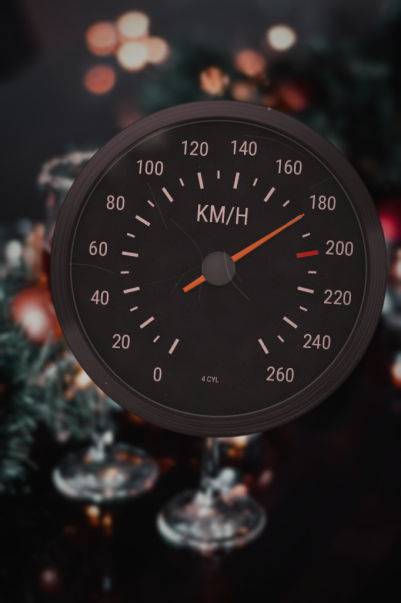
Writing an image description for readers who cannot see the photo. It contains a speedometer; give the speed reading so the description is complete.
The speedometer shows 180 km/h
